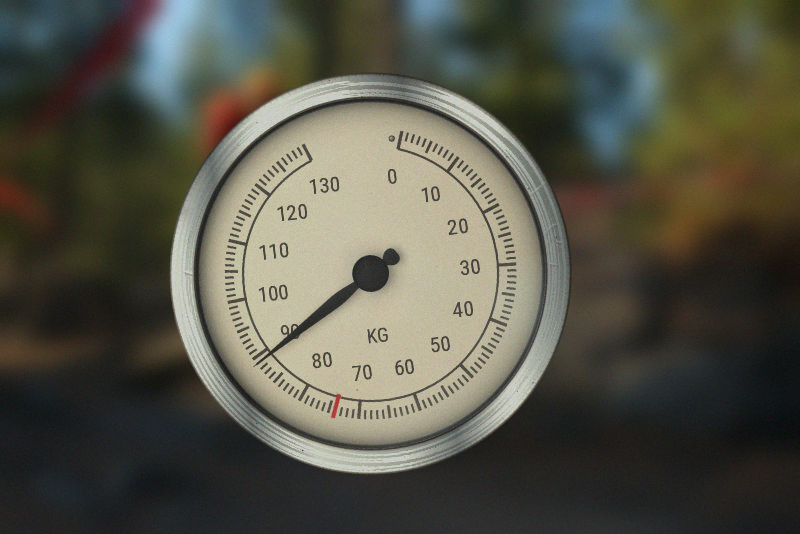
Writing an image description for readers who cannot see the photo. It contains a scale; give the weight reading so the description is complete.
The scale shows 89 kg
